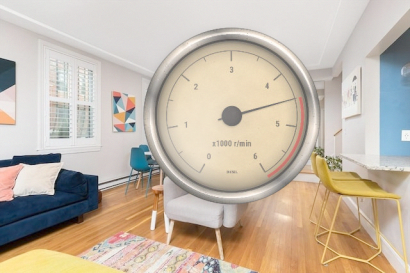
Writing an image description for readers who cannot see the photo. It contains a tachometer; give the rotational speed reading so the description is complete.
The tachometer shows 4500 rpm
